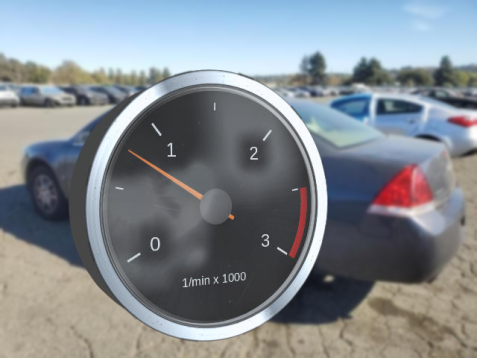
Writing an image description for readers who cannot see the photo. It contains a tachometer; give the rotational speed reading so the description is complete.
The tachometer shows 750 rpm
